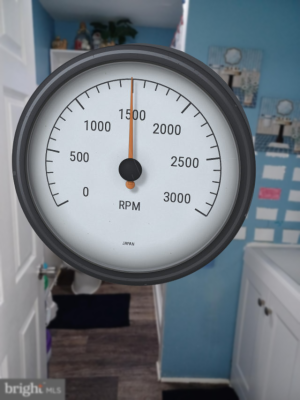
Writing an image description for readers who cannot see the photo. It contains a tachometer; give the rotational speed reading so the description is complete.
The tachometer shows 1500 rpm
